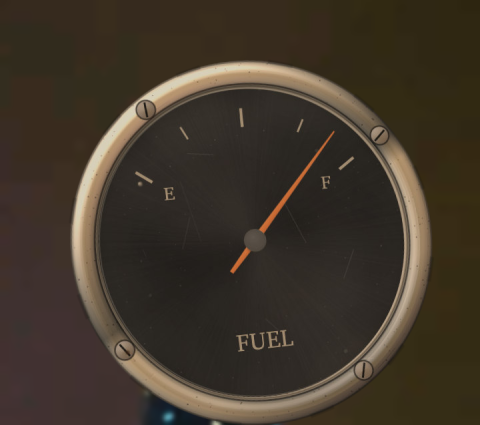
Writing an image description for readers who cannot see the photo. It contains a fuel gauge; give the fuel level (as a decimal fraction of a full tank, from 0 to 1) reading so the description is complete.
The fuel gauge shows 0.875
